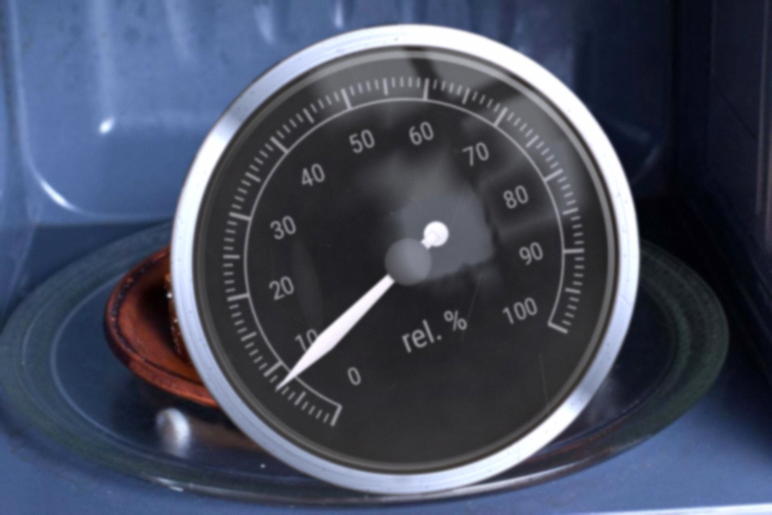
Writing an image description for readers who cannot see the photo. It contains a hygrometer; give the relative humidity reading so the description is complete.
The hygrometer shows 8 %
